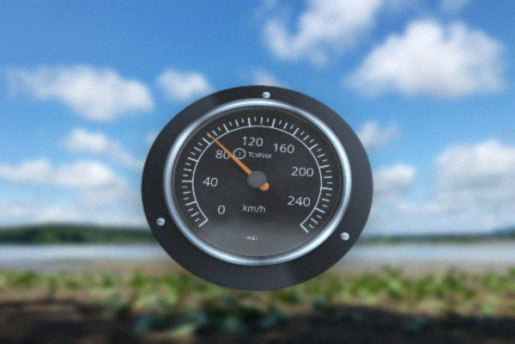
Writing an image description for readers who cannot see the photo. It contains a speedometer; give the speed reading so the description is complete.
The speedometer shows 85 km/h
